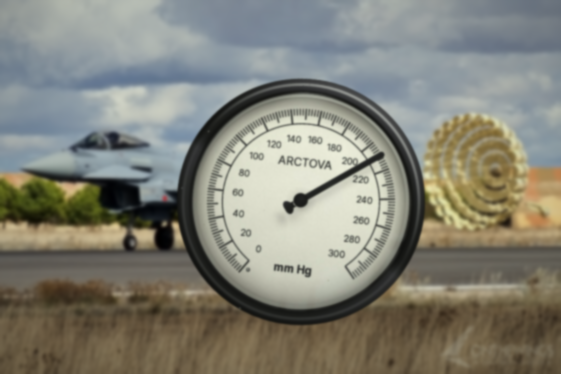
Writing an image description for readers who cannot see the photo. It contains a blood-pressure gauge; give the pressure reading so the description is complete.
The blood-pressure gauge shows 210 mmHg
